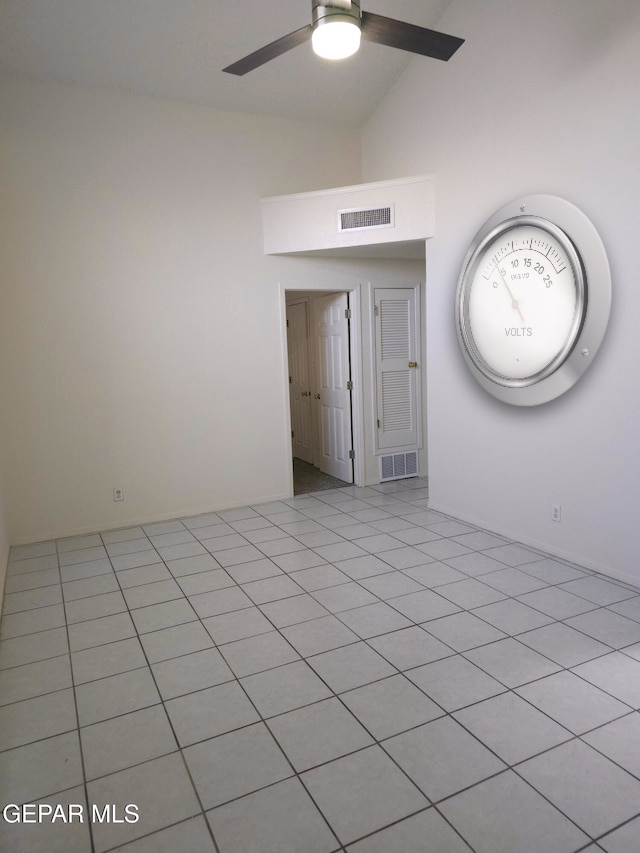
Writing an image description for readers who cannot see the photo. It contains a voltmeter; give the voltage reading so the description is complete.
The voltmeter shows 5 V
